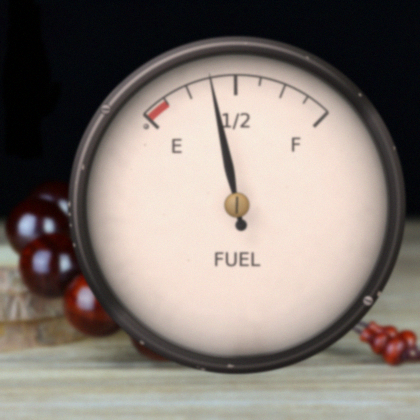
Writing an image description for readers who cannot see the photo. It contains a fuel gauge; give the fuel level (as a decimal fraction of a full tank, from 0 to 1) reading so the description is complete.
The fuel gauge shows 0.375
